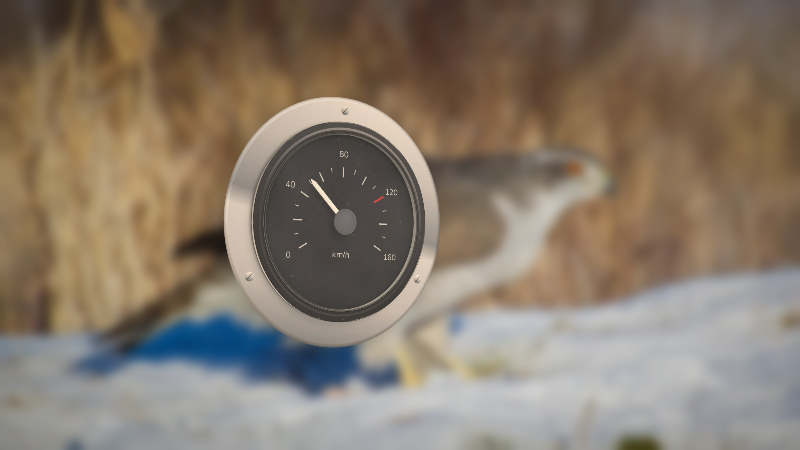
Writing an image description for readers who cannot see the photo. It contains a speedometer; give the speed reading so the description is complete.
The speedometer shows 50 km/h
